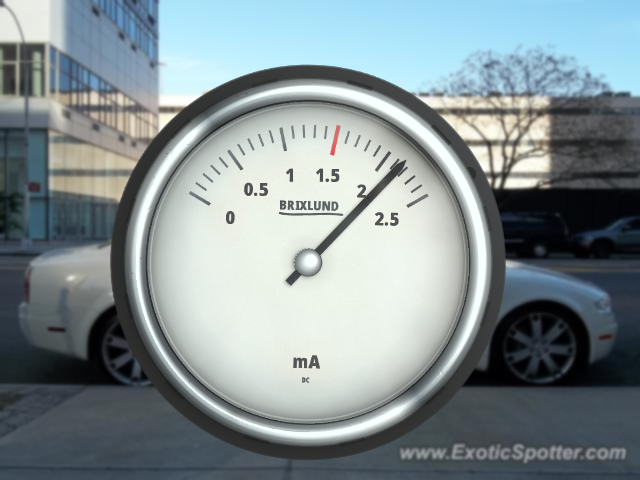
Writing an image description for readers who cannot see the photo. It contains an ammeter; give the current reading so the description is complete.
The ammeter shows 2.15 mA
